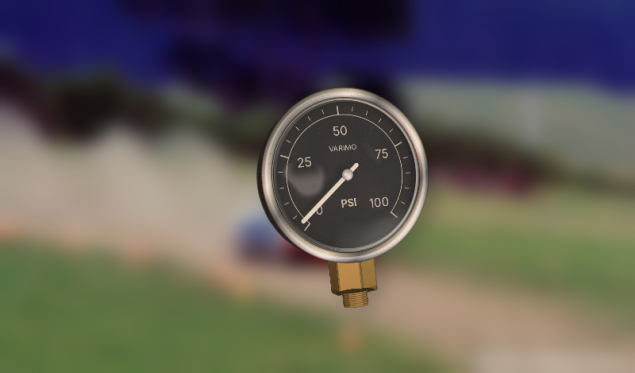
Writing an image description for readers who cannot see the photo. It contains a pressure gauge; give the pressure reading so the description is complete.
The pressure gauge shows 2.5 psi
